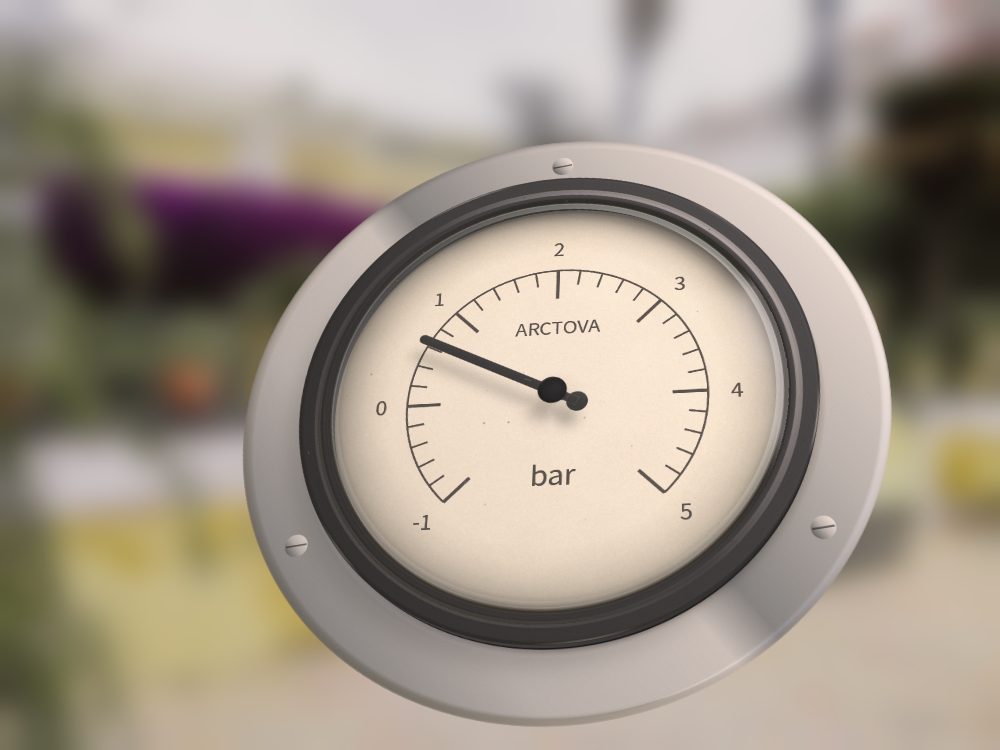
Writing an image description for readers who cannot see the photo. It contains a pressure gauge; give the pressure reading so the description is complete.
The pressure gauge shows 0.6 bar
